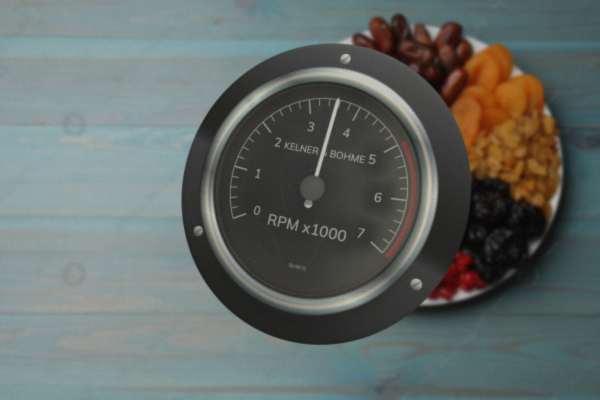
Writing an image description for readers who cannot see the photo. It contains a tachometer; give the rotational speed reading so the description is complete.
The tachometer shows 3600 rpm
